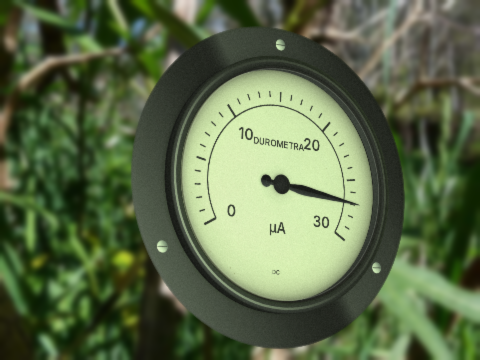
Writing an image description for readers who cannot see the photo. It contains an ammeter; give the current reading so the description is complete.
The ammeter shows 27 µA
